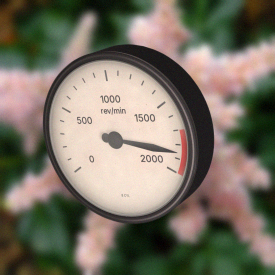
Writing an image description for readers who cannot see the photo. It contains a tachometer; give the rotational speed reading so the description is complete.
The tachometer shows 1850 rpm
